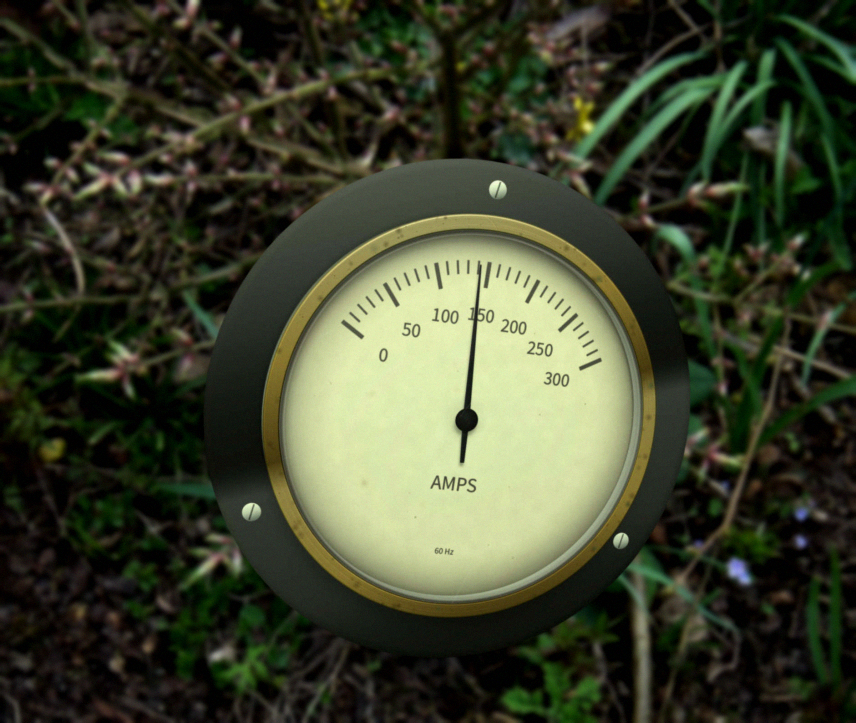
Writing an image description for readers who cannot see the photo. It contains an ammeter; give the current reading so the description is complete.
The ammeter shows 140 A
